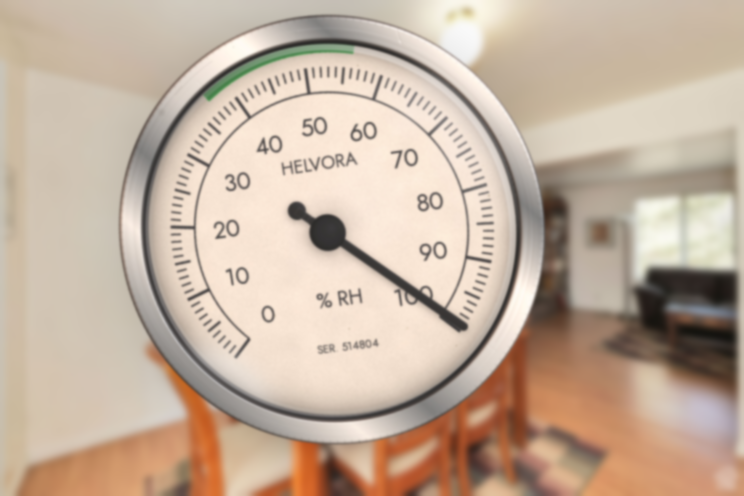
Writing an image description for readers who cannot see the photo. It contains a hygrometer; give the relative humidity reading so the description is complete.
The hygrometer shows 99 %
